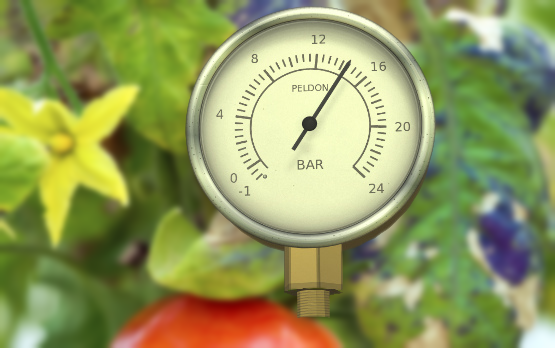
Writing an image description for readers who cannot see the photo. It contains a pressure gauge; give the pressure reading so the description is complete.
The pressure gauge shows 14.5 bar
